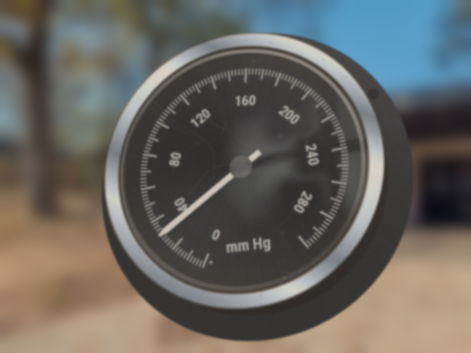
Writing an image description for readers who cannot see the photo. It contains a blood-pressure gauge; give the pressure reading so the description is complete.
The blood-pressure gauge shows 30 mmHg
